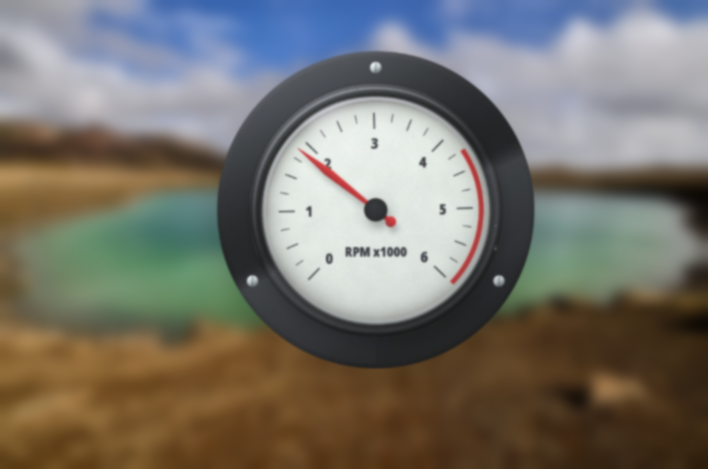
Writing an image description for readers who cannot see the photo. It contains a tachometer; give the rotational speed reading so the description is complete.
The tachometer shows 1875 rpm
